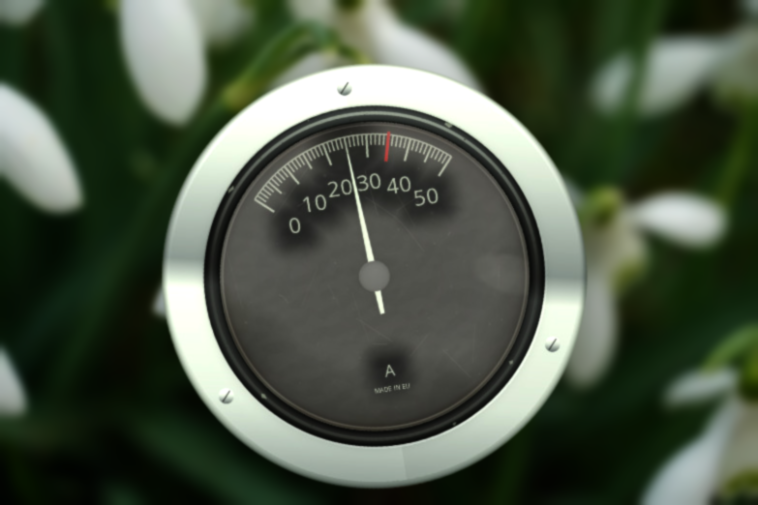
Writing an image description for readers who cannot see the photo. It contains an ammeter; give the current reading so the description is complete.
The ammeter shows 25 A
